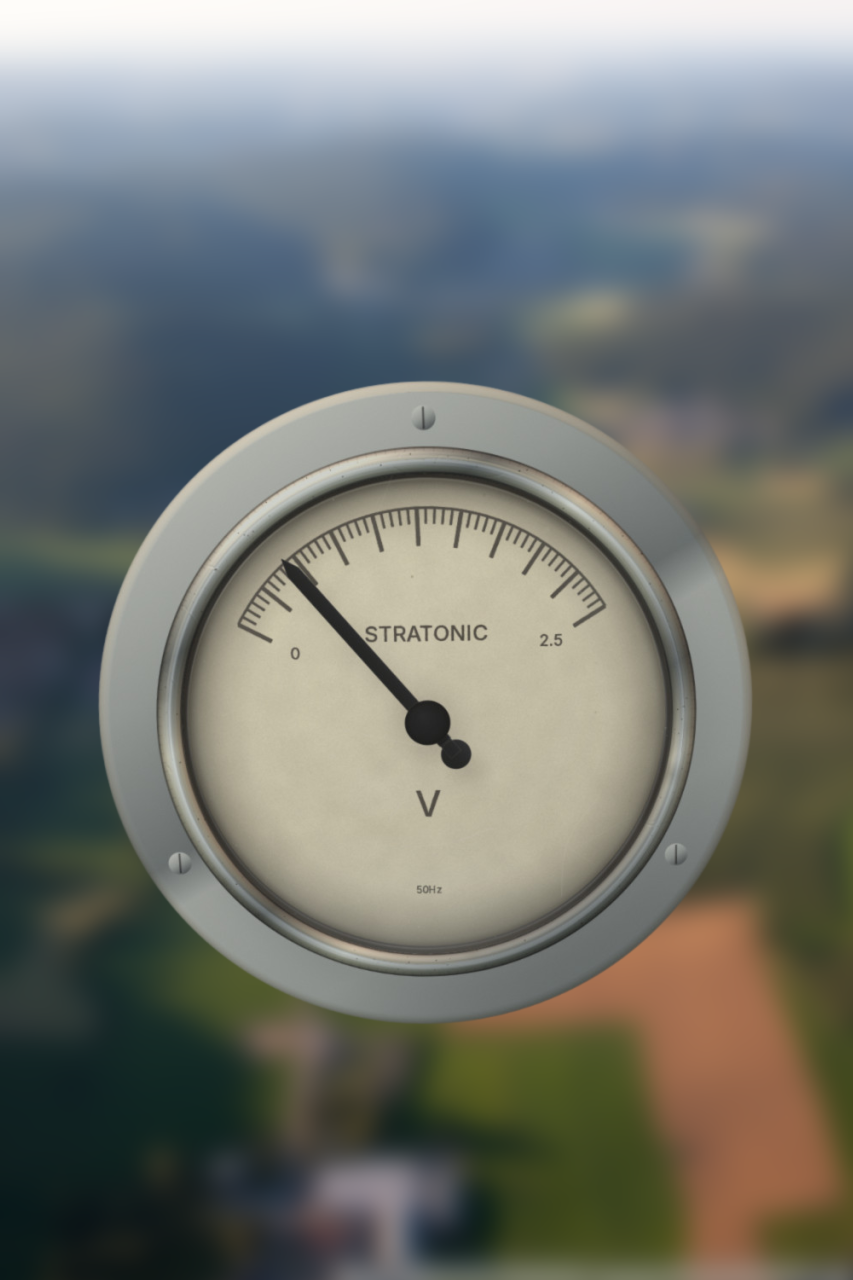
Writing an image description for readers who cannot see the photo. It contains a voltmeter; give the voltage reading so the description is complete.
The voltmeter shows 0.45 V
